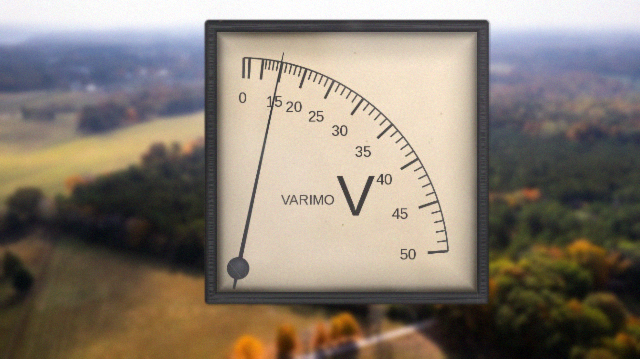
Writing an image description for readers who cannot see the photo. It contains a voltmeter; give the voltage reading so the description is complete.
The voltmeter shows 15 V
